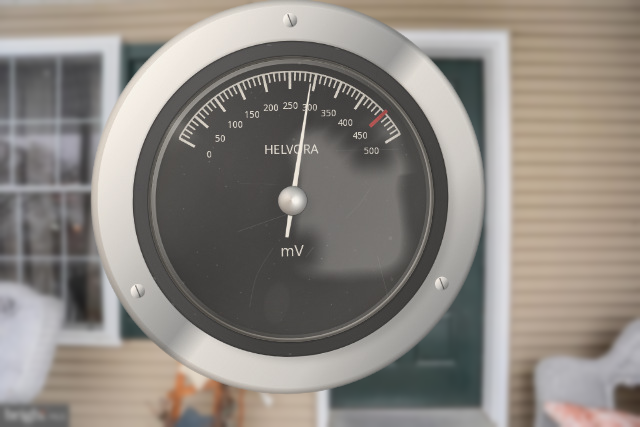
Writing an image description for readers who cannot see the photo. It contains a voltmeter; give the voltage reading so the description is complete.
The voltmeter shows 290 mV
